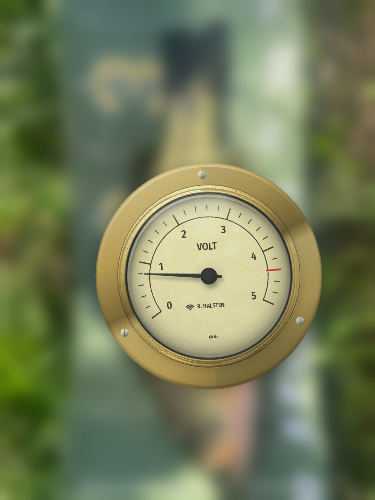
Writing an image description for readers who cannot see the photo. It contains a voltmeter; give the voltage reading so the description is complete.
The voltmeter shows 0.8 V
